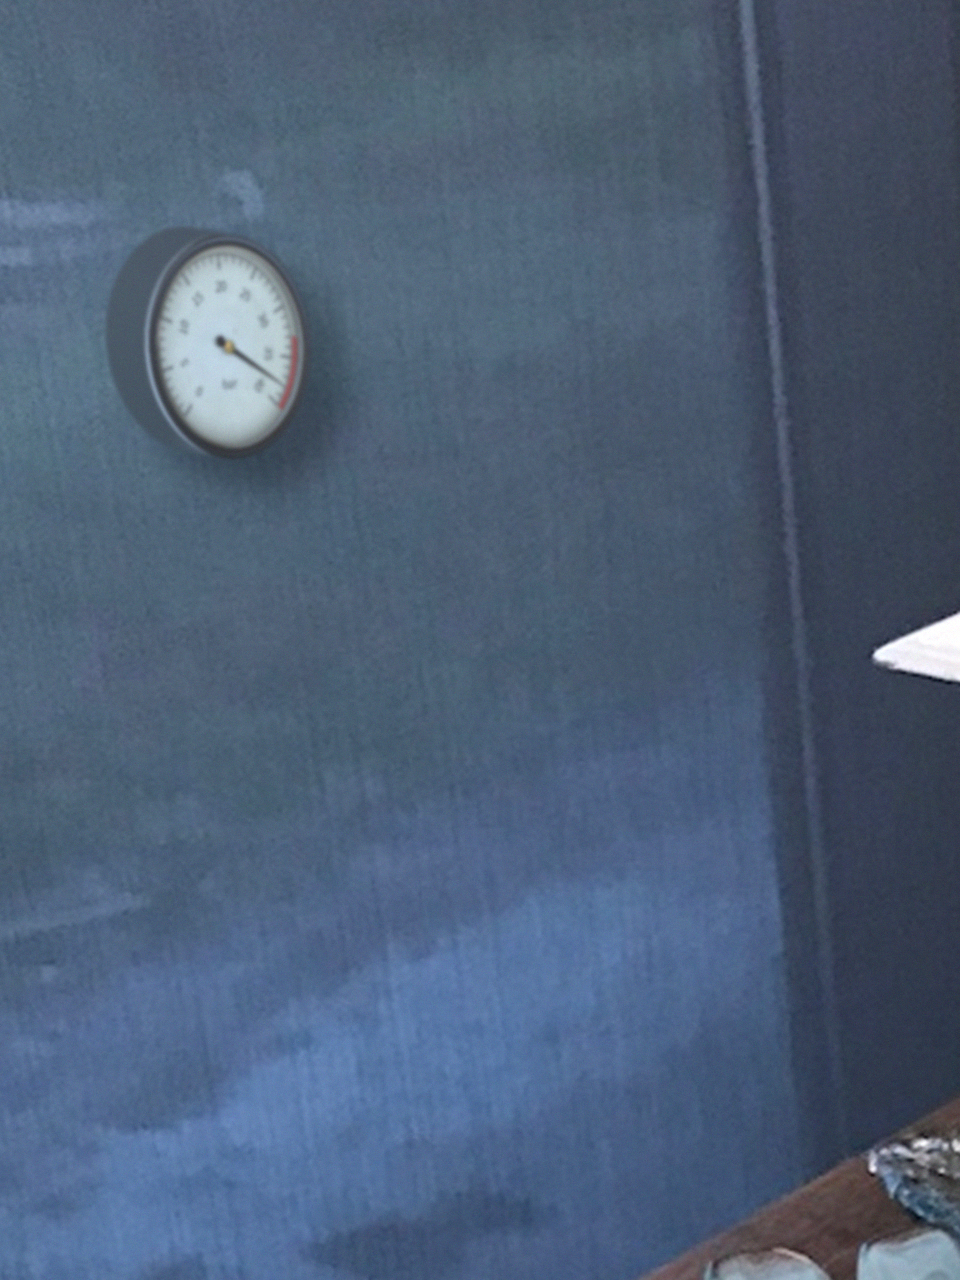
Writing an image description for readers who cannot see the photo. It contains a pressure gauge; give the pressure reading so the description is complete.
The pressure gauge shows 38 bar
